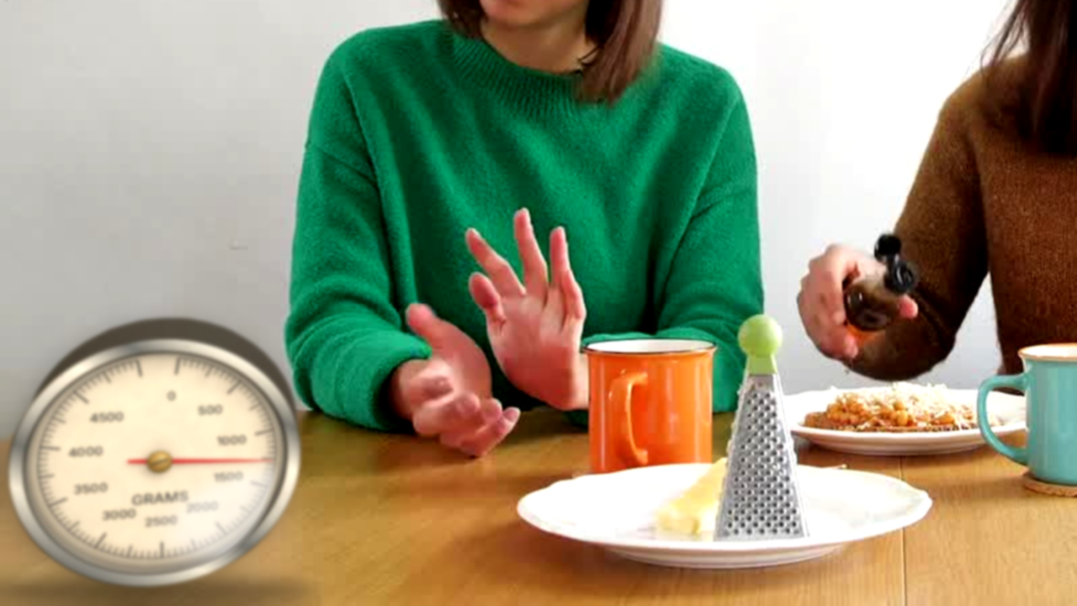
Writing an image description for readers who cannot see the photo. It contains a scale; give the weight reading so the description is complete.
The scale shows 1250 g
